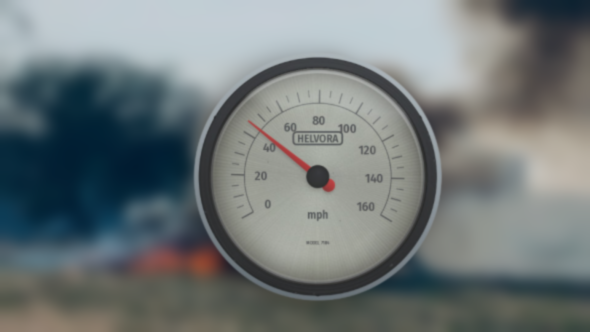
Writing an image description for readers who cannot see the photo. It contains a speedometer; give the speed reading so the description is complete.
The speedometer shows 45 mph
